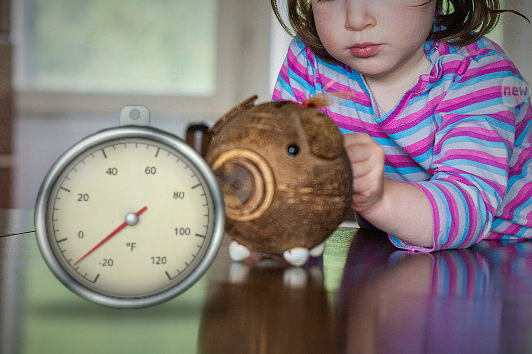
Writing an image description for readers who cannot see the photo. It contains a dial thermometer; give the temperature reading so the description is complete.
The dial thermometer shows -10 °F
